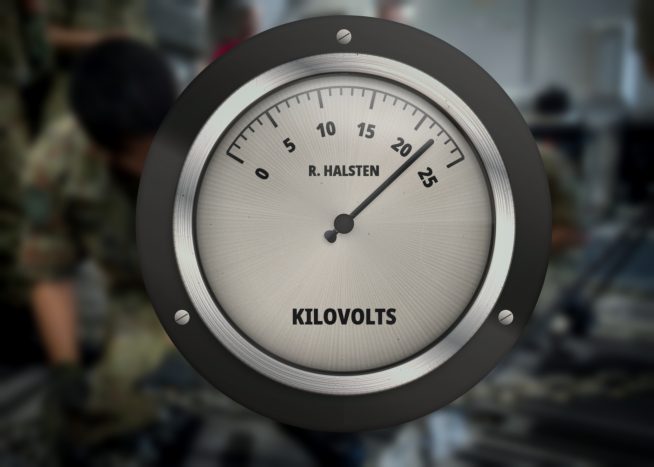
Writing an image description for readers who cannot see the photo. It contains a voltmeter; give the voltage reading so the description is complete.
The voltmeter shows 22 kV
